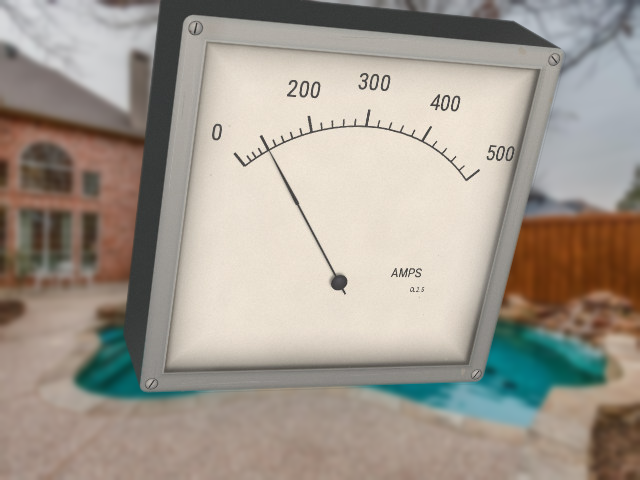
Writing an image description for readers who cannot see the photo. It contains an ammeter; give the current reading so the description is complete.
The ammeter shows 100 A
